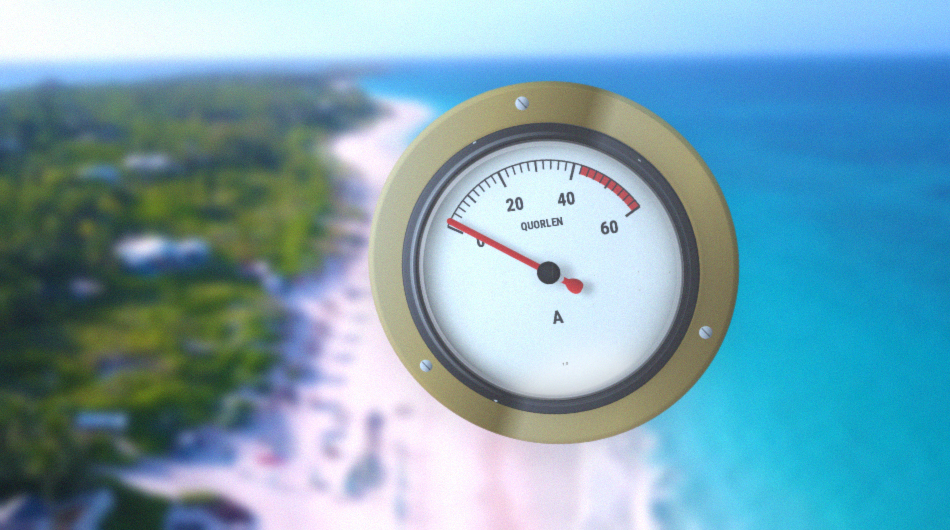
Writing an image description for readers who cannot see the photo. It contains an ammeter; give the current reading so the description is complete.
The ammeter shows 2 A
